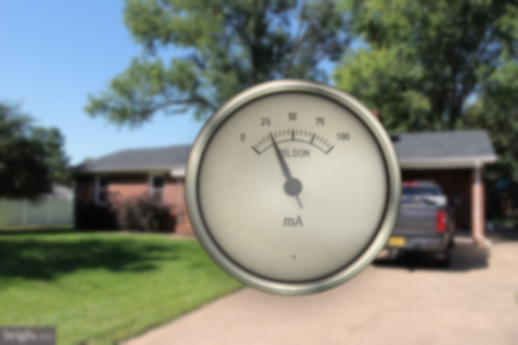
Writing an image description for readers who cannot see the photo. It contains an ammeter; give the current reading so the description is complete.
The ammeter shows 25 mA
